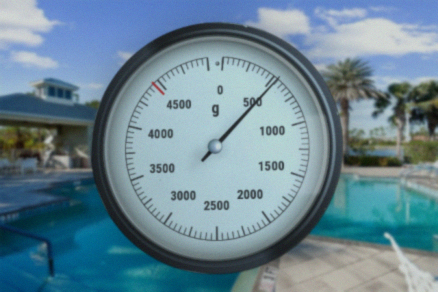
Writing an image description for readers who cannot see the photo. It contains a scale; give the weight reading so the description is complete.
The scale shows 550 g
